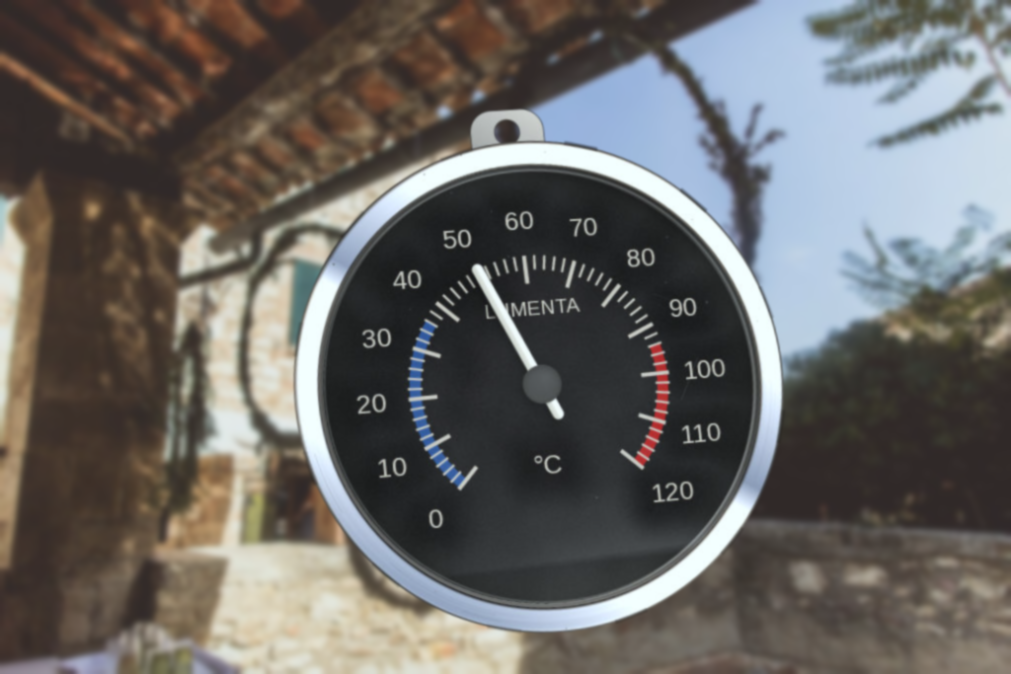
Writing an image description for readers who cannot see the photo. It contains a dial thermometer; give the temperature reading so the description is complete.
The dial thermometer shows 50 °C
